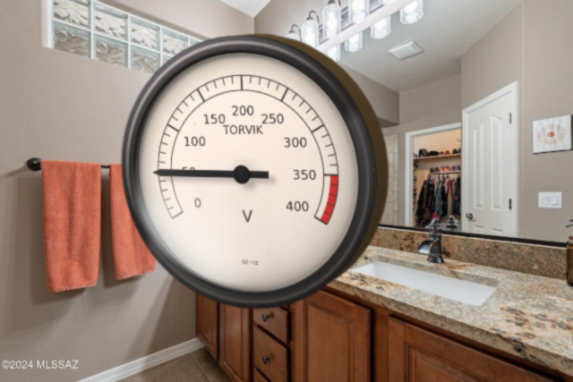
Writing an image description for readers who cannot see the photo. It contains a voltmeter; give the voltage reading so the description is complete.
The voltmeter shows 50 V
